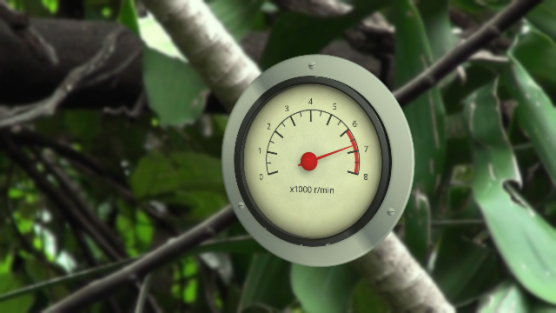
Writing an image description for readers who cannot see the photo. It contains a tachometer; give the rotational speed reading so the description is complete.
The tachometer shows 6750 rpm
